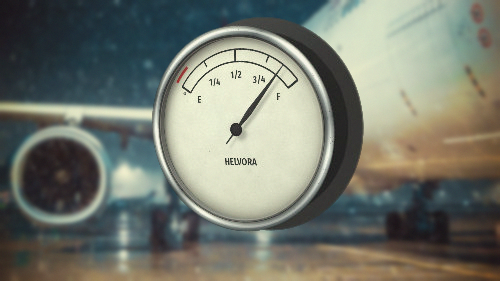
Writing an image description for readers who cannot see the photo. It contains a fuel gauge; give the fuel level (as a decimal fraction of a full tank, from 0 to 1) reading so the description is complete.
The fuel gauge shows 0.875
